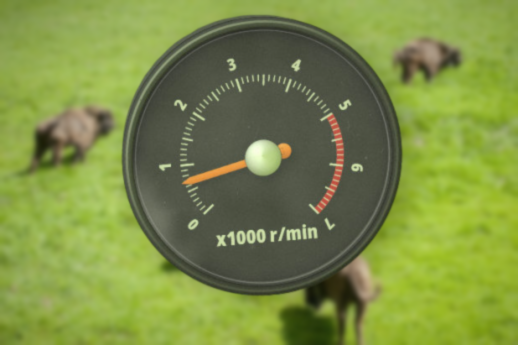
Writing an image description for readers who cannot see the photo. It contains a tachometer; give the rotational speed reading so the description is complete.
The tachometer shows 700 rpm
